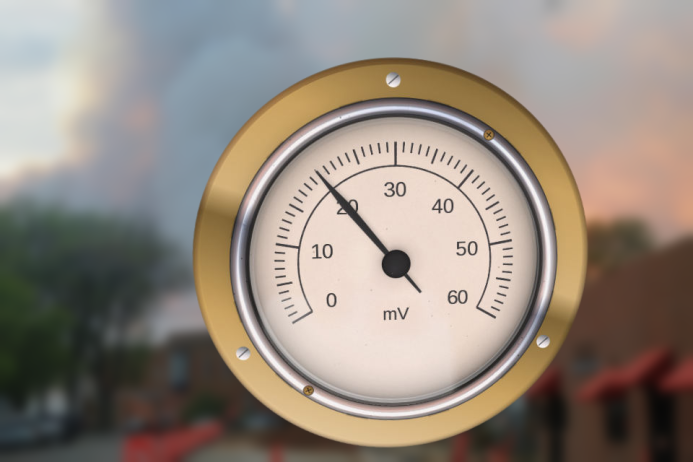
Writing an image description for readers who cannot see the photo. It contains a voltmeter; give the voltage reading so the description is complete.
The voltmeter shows 20 mV
